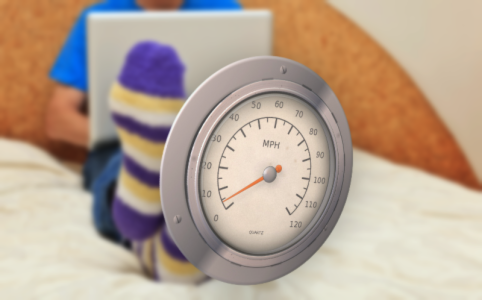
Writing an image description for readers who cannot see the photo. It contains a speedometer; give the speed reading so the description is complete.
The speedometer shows 5 mph
